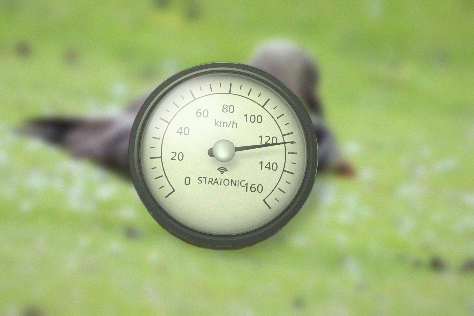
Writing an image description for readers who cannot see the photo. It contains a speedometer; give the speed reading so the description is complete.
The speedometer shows 125 km/h
